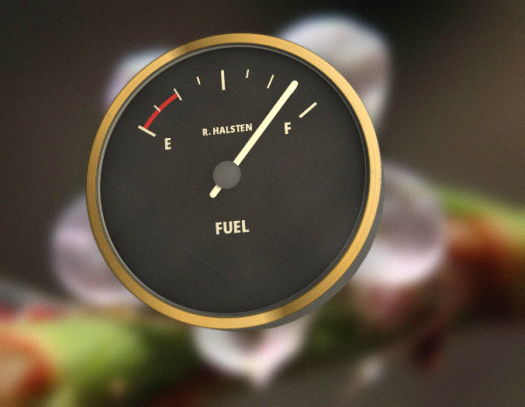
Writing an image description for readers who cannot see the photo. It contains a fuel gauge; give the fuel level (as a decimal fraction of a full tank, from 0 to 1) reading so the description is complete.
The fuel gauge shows 0.875
